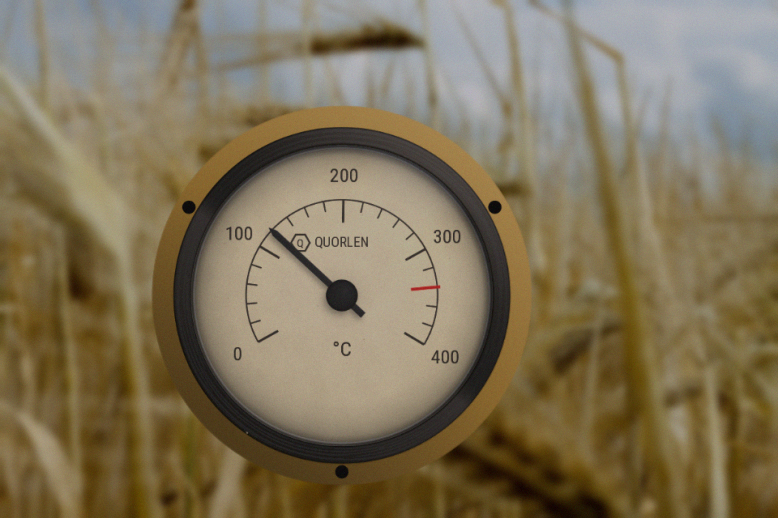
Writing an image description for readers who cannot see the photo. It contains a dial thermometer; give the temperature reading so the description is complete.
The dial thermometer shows 120 °C
